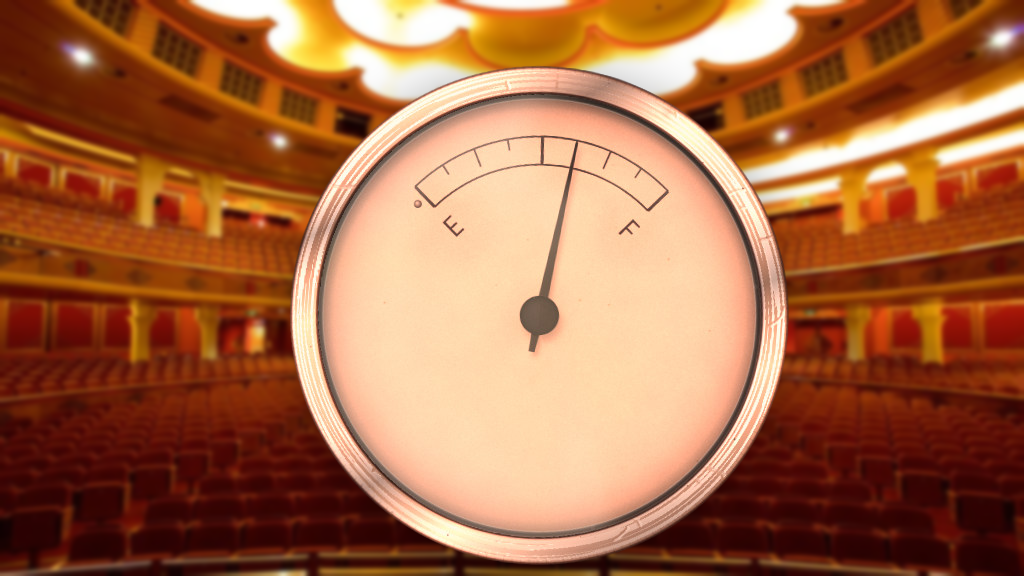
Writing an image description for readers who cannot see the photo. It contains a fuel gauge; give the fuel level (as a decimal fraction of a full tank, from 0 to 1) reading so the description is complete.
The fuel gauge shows 0.625
